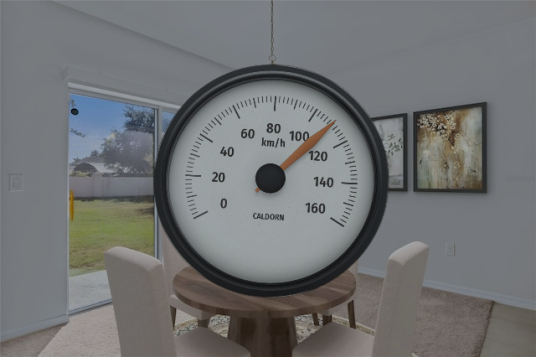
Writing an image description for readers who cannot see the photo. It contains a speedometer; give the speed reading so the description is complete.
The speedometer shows 110 km/h
